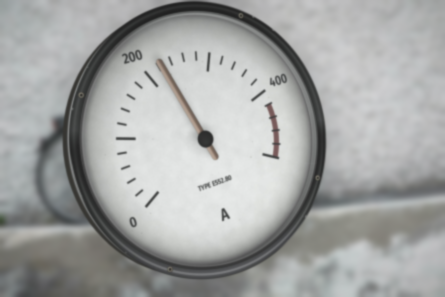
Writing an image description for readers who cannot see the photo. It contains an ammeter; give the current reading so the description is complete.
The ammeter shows 220 A
